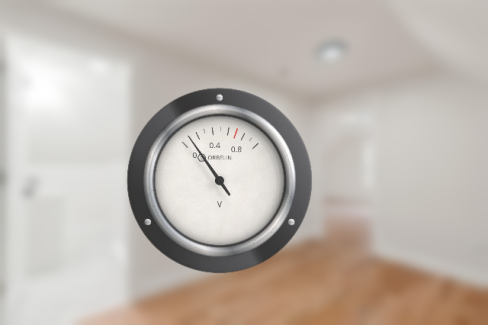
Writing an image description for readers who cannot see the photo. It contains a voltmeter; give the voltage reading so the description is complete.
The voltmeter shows 0.1 V
